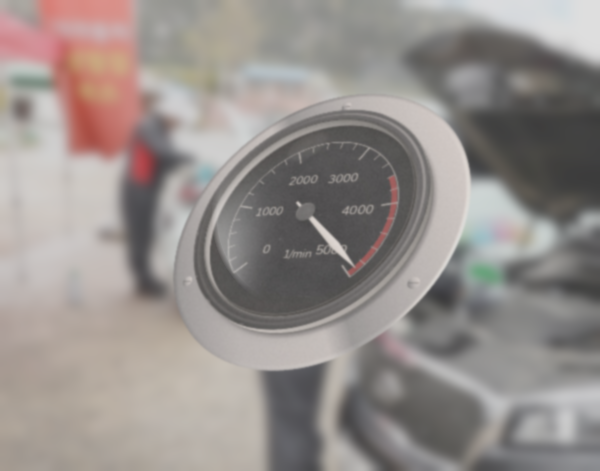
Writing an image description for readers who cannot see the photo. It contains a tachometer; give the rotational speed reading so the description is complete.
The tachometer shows 4900 rpm
